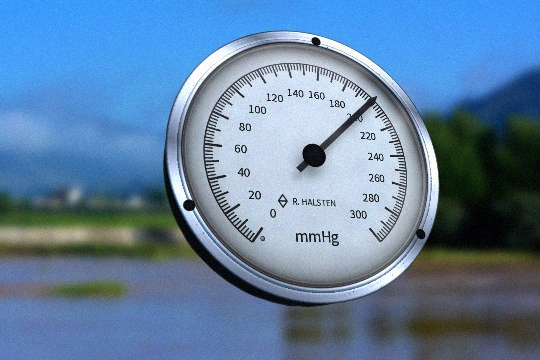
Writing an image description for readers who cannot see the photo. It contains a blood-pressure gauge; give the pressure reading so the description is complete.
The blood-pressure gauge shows 200 mmHg
